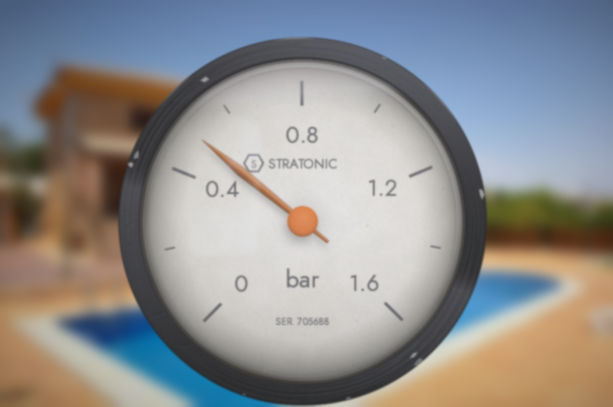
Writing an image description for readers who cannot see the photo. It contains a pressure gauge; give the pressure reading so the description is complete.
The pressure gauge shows 0.5 bar
